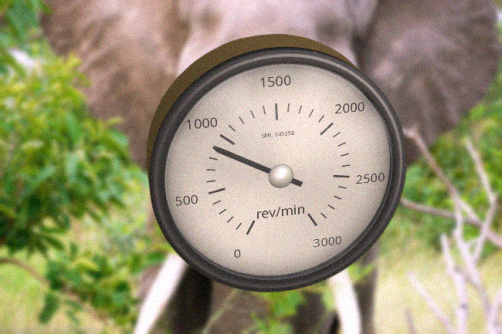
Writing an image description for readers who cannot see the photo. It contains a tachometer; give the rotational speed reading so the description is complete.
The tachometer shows 900 rpm
